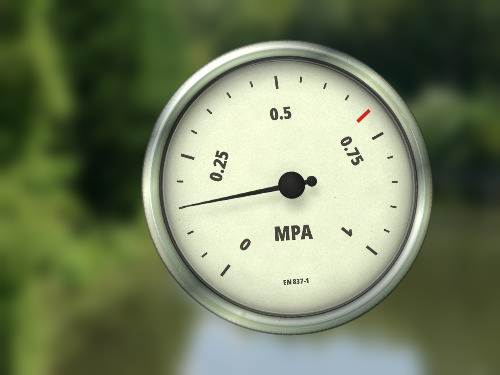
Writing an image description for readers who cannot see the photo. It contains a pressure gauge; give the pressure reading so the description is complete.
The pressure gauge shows 0.15 MPa
